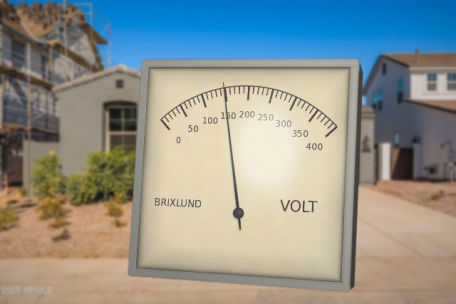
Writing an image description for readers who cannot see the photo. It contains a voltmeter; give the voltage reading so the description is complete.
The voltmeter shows 150 V
